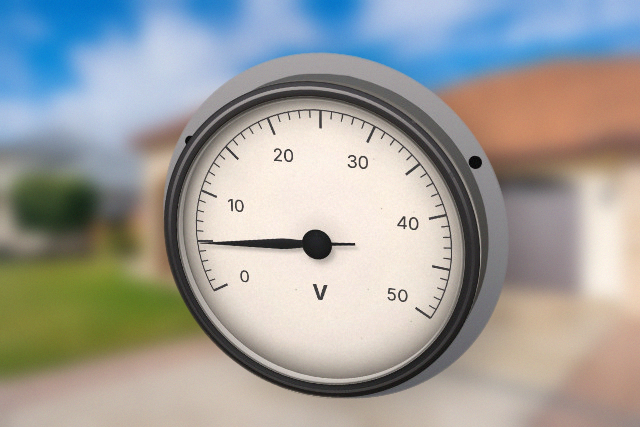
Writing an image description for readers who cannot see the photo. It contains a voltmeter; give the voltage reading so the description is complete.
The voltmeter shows 5 V
